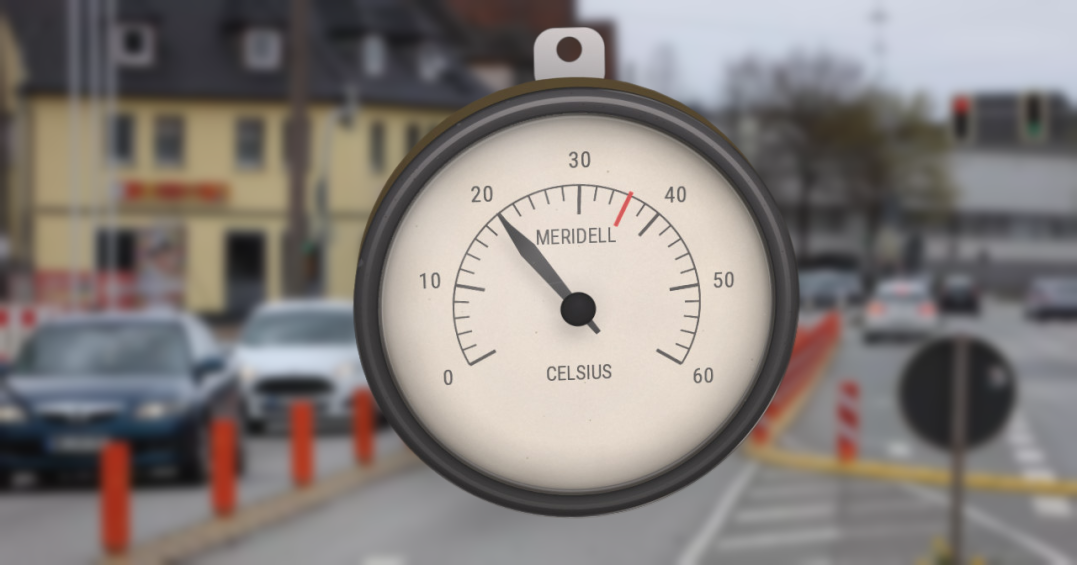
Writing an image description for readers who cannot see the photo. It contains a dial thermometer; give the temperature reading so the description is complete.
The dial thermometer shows 20 °C
